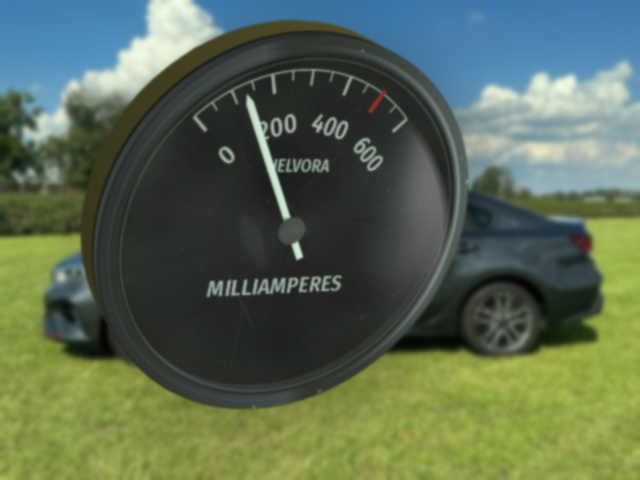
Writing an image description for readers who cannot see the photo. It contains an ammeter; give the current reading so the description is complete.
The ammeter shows 125 mA
